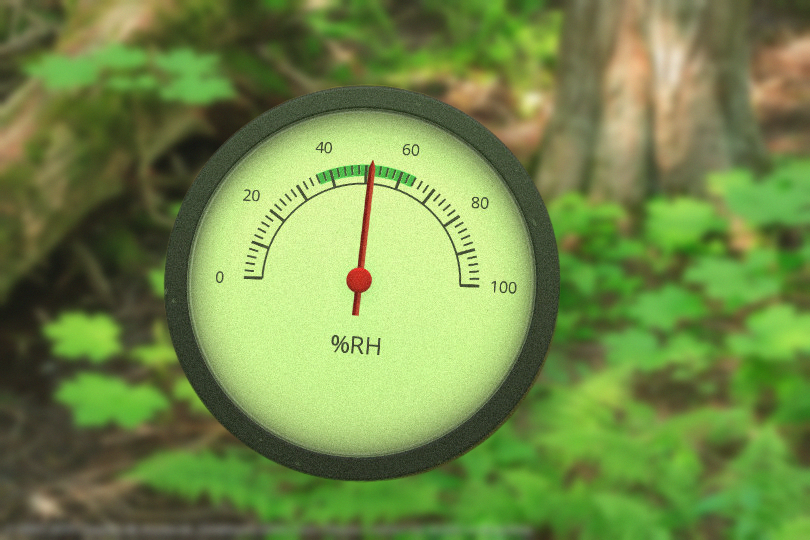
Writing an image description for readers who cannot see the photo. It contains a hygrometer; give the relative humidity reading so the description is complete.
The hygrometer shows 52 %
